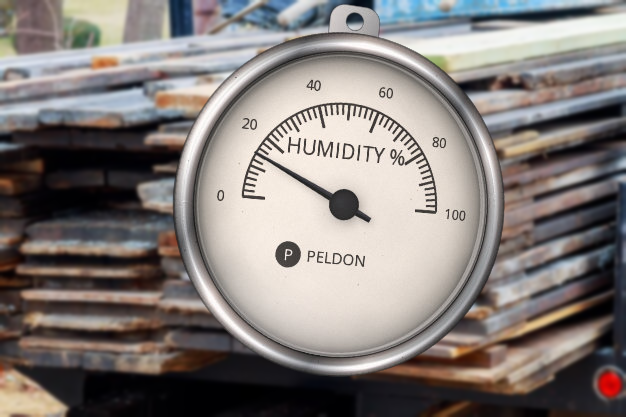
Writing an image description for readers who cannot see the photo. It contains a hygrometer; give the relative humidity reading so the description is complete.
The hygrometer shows 14 %
